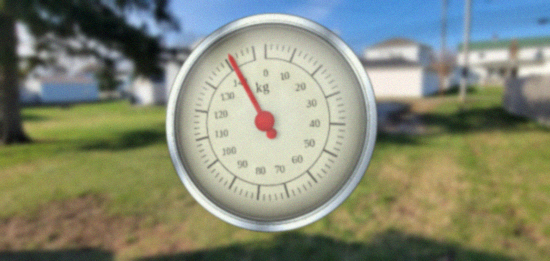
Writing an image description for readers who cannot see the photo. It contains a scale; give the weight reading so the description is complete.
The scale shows 142 kg
